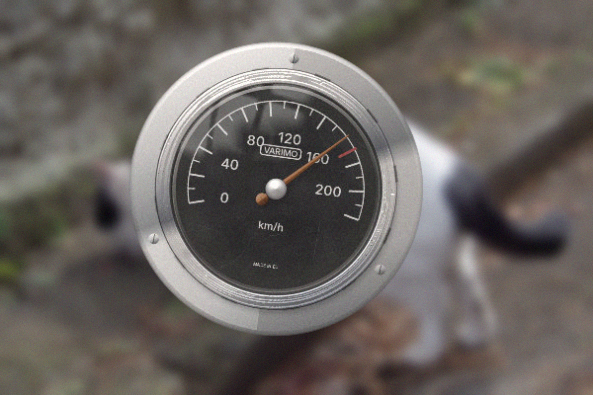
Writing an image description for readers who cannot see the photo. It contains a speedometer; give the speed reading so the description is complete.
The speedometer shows 160 km/h
